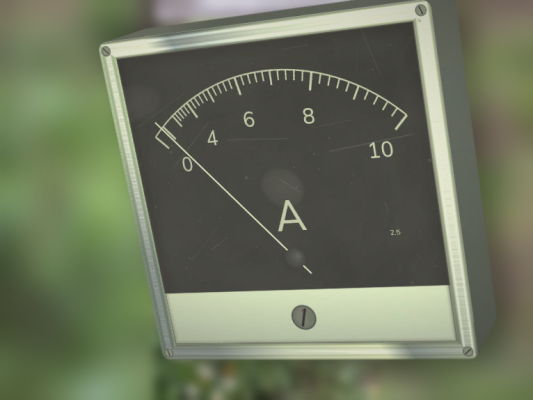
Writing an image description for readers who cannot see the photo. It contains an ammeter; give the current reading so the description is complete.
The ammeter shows 2 A
